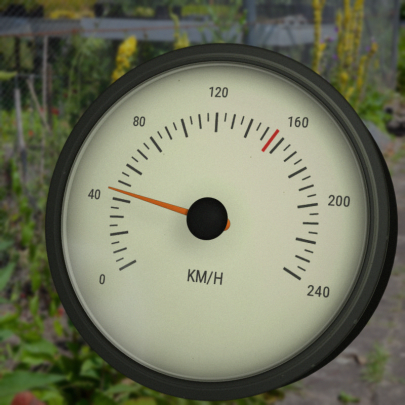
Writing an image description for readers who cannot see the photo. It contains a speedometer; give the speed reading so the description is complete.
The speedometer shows 45 km/h
